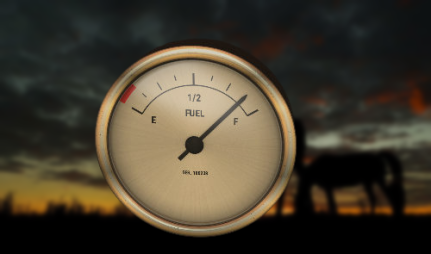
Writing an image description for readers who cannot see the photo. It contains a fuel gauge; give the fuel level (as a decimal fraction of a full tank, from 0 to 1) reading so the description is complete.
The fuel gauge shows 0.875
